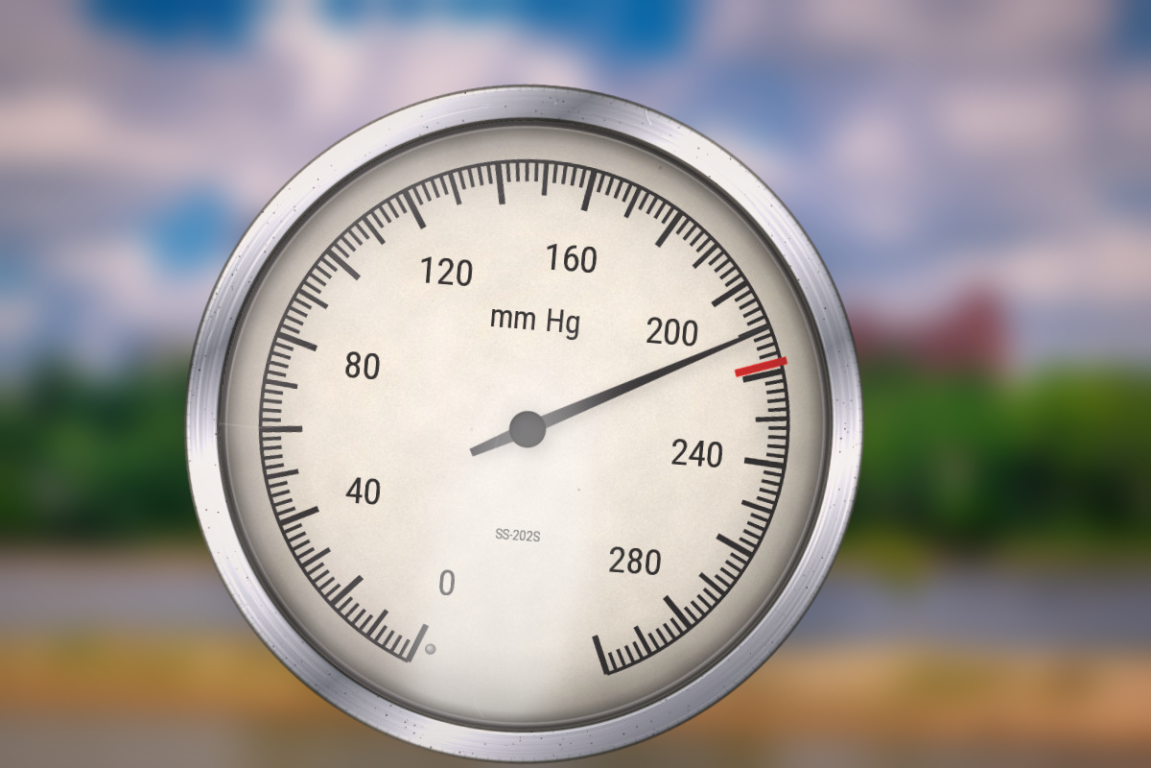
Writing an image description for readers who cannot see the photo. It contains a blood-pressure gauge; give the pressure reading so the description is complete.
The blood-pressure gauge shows 210 mmHg
